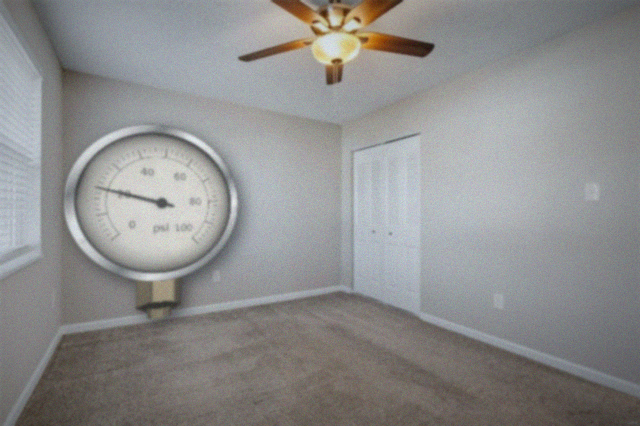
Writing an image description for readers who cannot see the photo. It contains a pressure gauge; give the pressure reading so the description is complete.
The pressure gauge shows 20 psi
